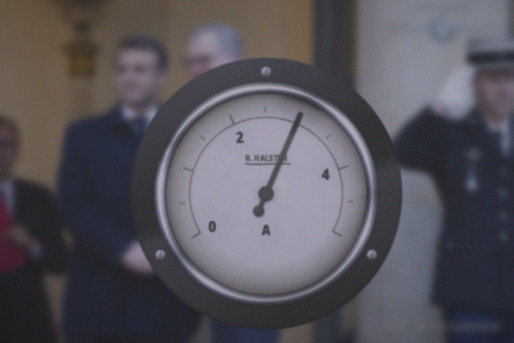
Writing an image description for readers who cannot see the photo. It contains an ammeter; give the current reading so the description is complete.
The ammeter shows 3 A
